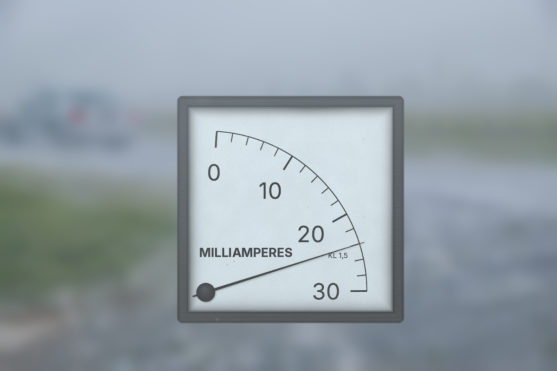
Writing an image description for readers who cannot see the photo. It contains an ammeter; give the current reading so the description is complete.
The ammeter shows 24 mA
